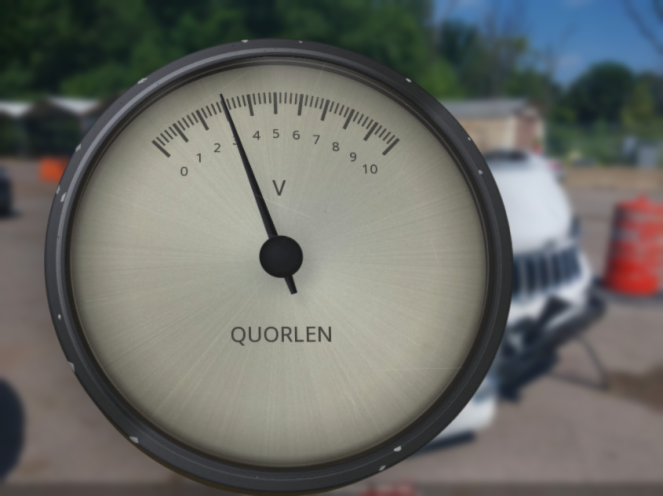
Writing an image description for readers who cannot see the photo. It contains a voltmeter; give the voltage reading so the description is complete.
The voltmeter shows 3 V
